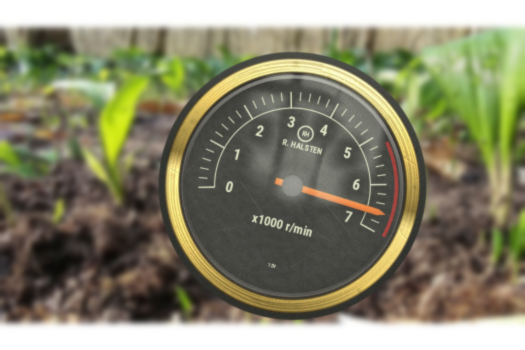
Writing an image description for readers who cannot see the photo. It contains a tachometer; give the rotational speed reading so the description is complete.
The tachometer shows 6600 rpm
